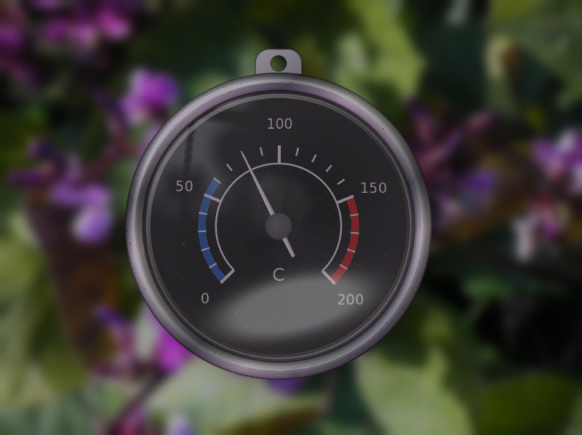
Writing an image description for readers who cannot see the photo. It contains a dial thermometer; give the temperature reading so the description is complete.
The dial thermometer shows 80 °C
